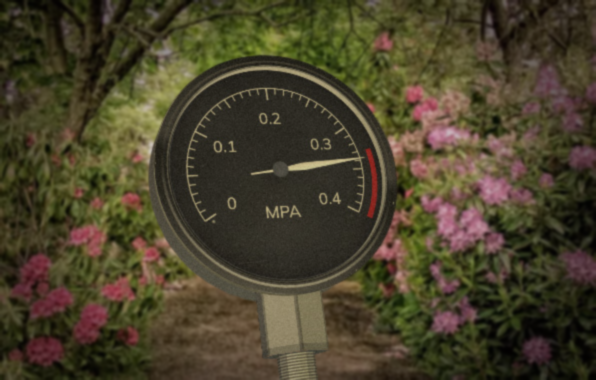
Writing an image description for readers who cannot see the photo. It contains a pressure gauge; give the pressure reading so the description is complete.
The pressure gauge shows 0.34 MPa
